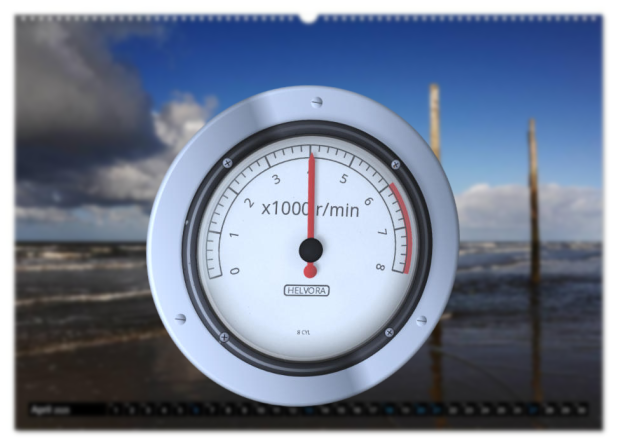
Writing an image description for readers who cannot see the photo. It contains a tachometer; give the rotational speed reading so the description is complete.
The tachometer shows 4000 rpm
